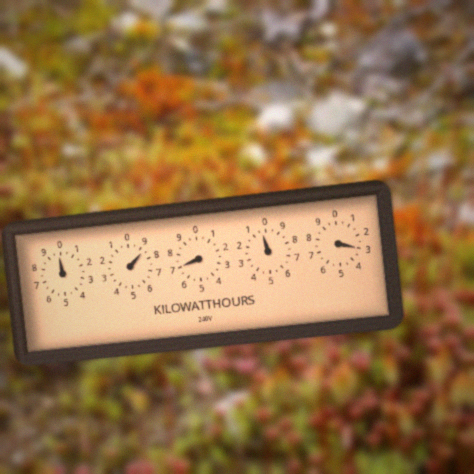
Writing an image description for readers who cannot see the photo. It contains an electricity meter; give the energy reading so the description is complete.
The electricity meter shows 98703 kWh
